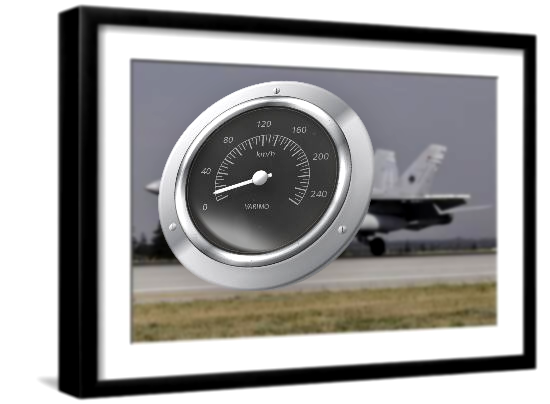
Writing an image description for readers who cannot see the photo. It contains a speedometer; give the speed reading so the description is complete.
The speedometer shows 10 km/h
